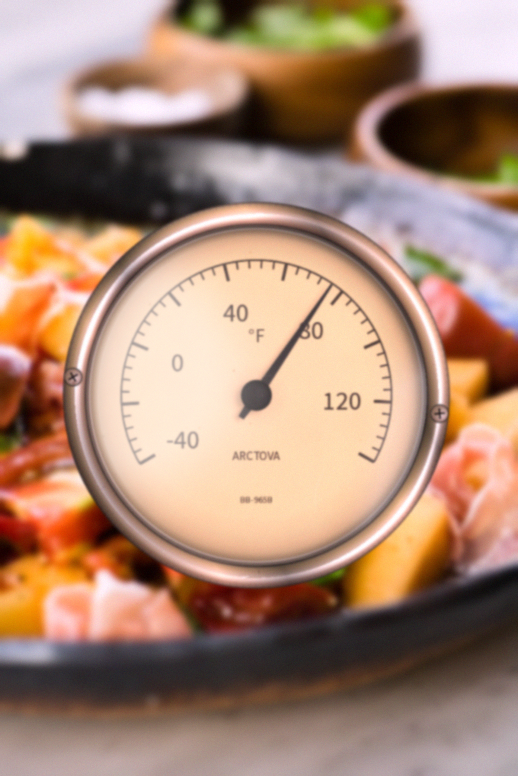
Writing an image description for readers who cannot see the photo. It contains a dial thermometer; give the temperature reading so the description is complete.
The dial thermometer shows 76 °F
